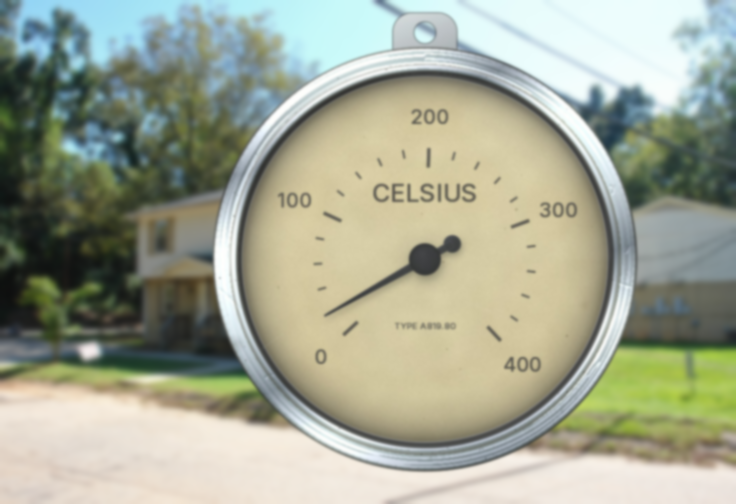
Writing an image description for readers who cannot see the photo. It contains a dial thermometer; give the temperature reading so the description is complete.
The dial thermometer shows 20 °C
